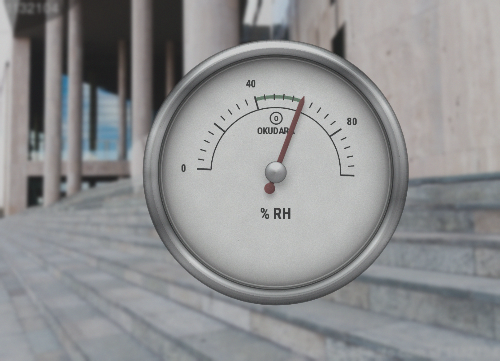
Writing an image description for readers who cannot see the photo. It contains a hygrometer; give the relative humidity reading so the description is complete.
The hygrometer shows 60 %
